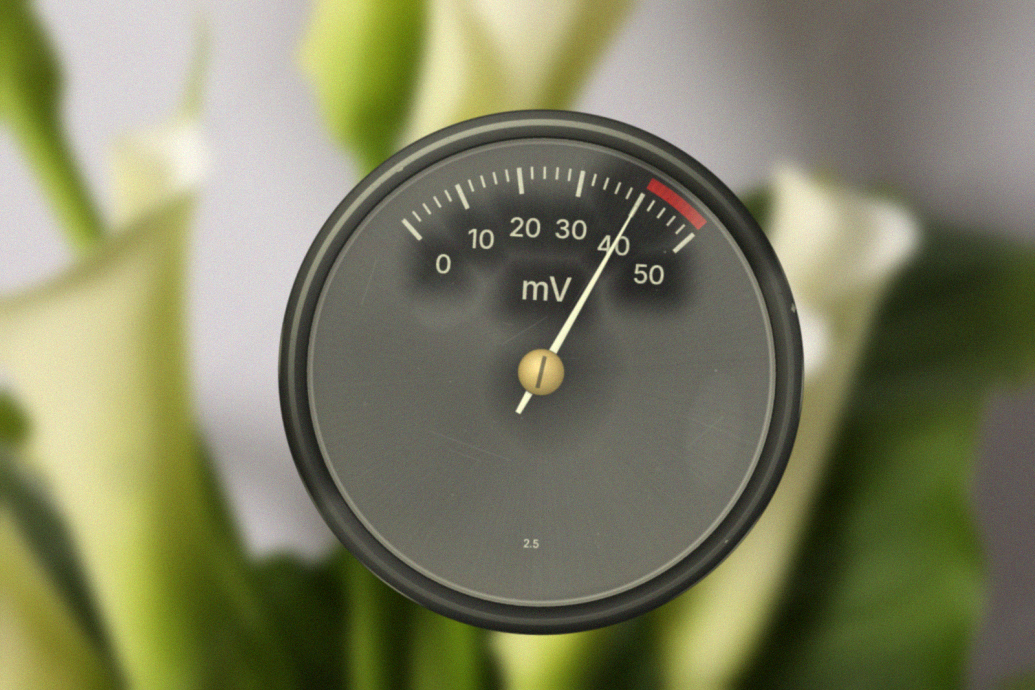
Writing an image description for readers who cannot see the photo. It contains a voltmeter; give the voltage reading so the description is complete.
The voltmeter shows 40 mV
